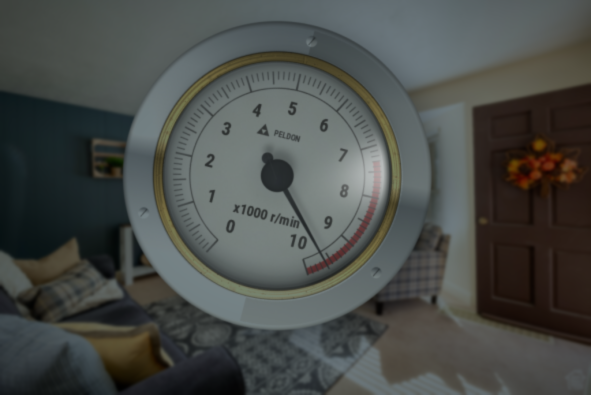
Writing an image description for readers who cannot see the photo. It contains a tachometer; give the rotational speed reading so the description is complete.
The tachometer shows 9600 rpm
